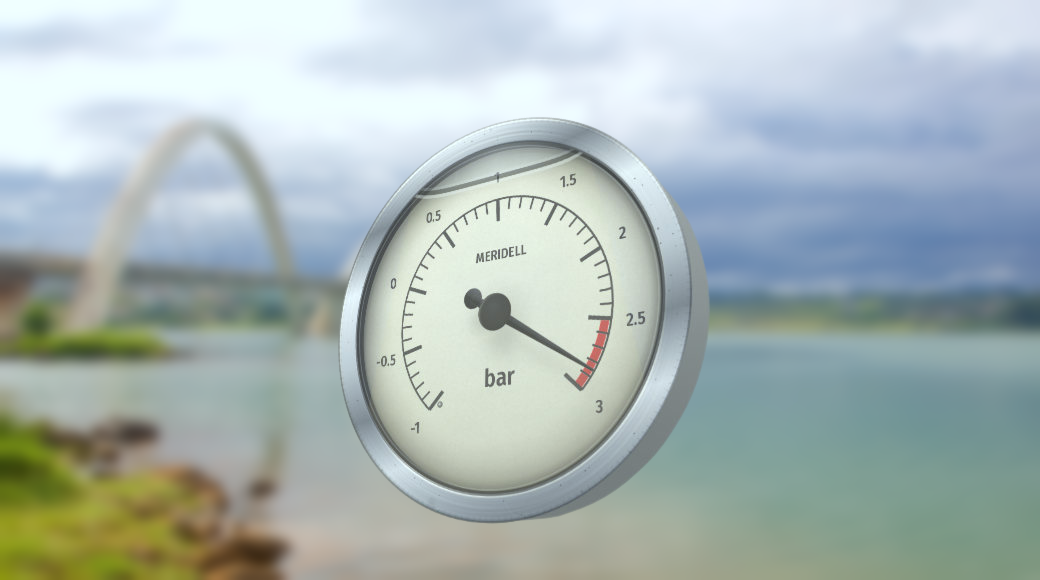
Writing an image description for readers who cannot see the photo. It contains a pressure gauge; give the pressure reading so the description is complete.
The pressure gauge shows 2.85 bar
